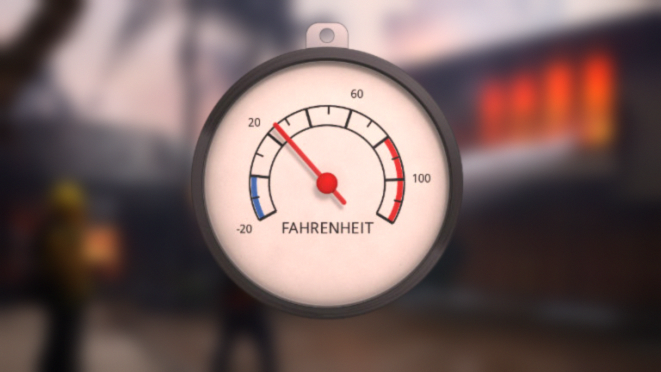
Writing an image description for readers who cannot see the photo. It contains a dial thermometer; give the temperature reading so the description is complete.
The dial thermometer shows 25 °F
